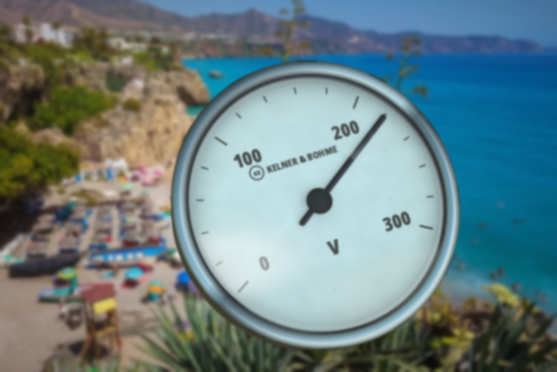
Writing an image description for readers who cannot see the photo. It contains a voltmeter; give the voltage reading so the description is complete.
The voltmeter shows 220 V
